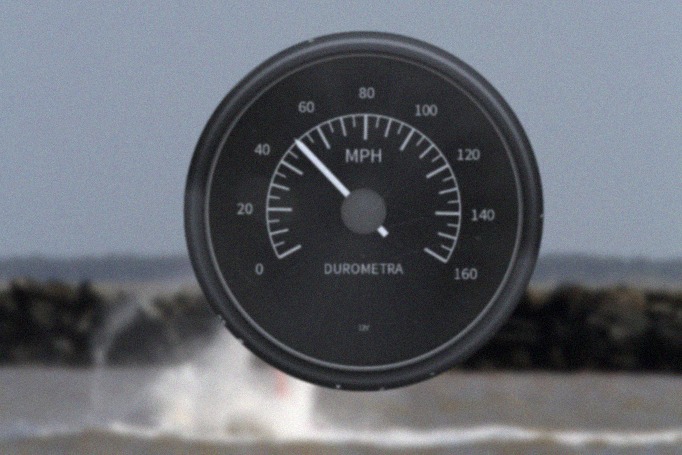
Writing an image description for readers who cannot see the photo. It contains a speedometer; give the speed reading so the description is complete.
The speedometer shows 50 mph
